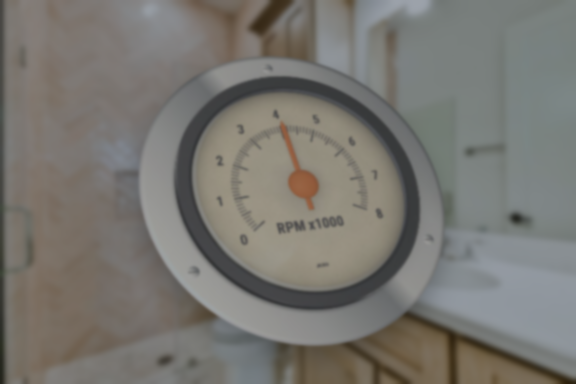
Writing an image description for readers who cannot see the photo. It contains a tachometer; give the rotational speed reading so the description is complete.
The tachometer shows 4000 rpm
